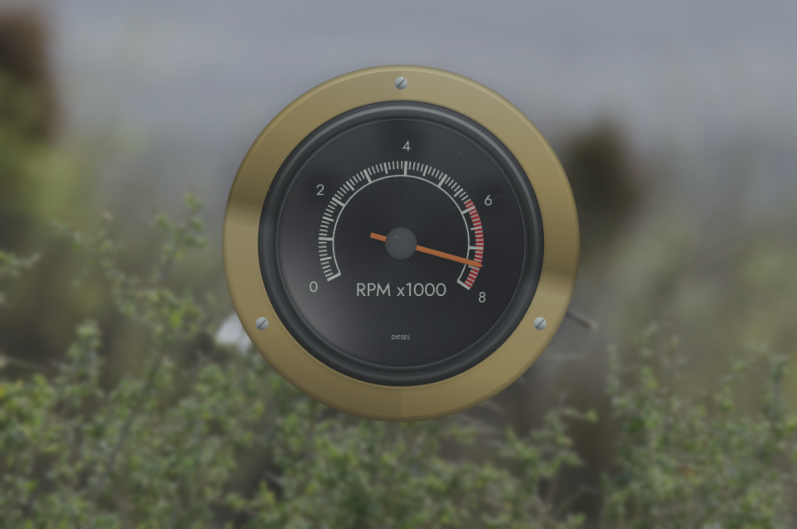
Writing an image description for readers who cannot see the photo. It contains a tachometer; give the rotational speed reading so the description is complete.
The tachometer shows 7400 rpm
